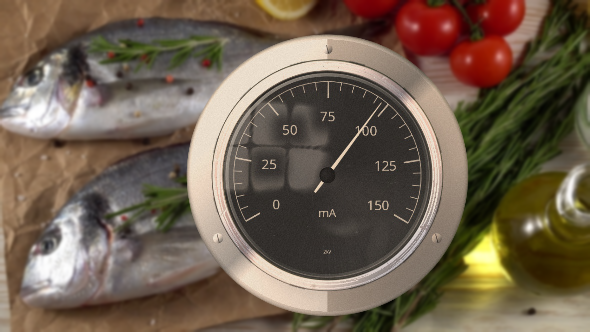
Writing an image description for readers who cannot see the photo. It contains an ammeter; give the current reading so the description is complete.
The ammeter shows 97.5 mA
